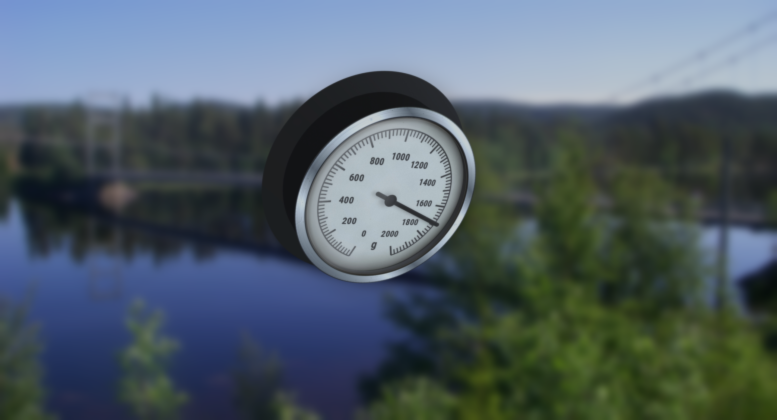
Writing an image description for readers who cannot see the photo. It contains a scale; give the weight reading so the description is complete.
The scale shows 1700 g
